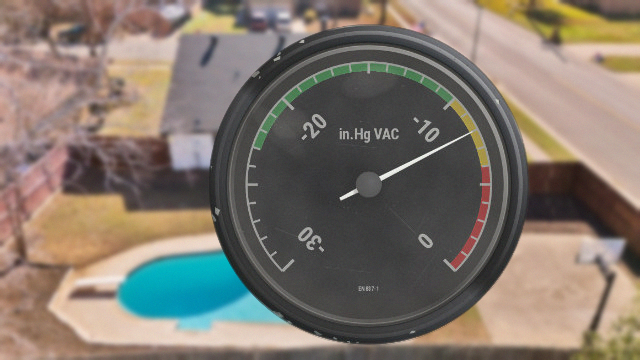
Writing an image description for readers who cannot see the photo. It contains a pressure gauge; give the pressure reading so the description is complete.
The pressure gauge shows -8 inHg
